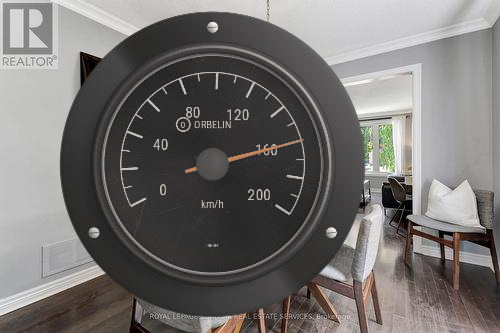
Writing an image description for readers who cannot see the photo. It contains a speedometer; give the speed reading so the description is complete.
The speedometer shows 160 km/h
